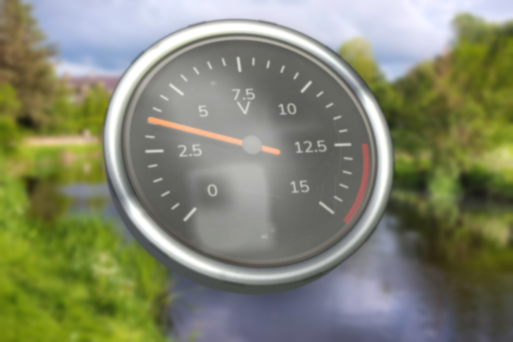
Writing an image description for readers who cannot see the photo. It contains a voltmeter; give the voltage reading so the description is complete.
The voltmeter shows 3.5 V
